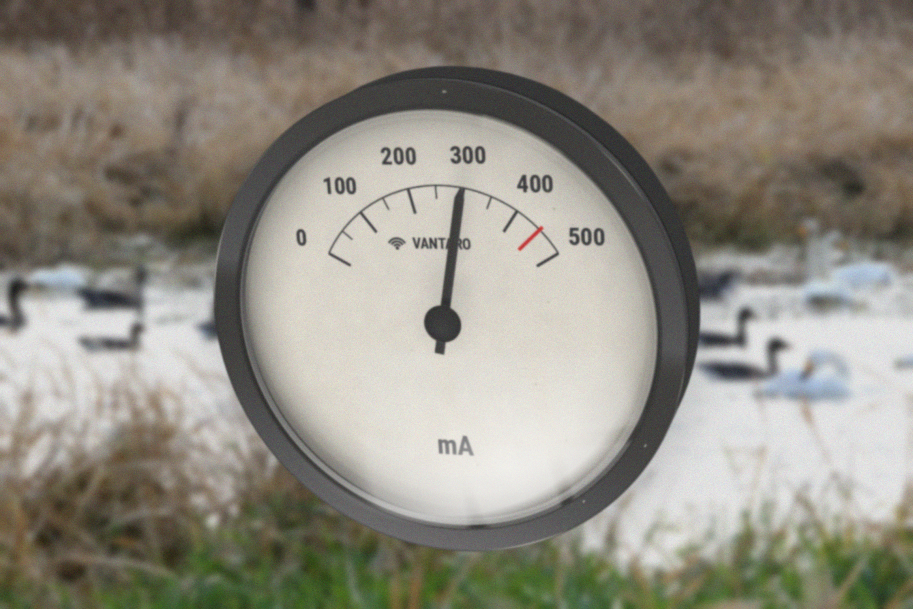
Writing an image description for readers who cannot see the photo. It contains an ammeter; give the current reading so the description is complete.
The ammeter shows 300 mA
